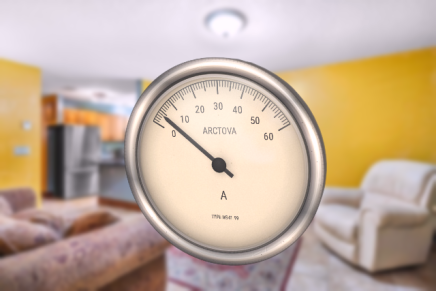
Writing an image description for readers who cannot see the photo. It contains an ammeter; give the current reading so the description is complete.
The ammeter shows 5 A
